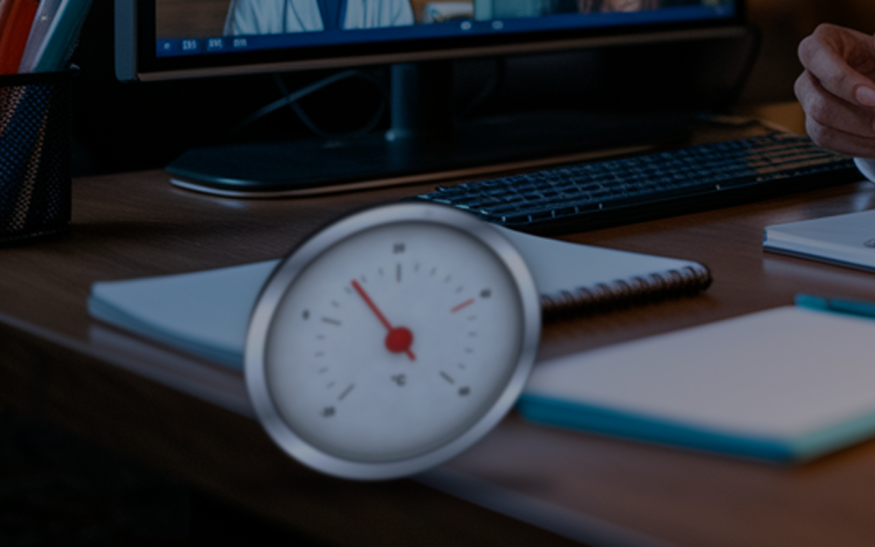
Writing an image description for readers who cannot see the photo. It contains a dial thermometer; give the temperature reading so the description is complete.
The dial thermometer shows 10 °C
